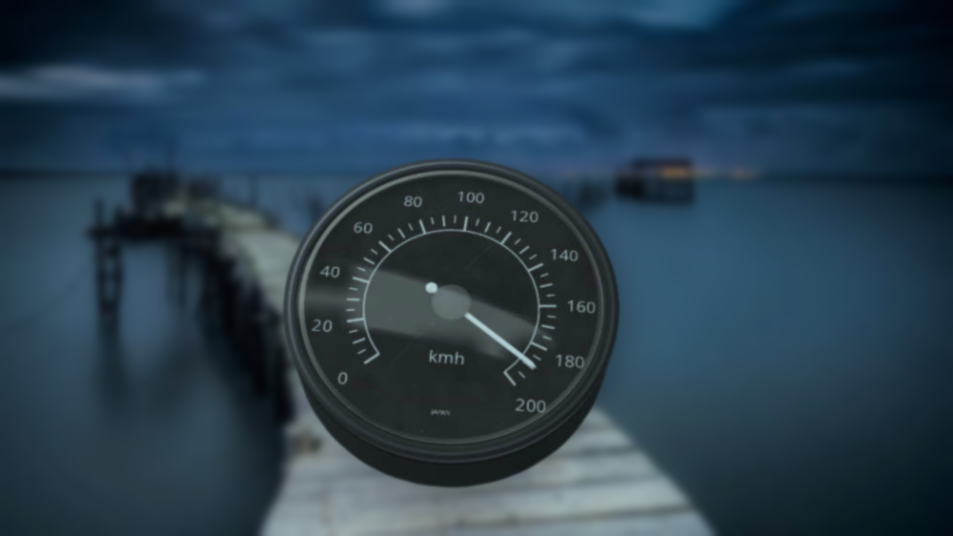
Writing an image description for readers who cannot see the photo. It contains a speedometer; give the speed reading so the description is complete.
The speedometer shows 190 km/h
